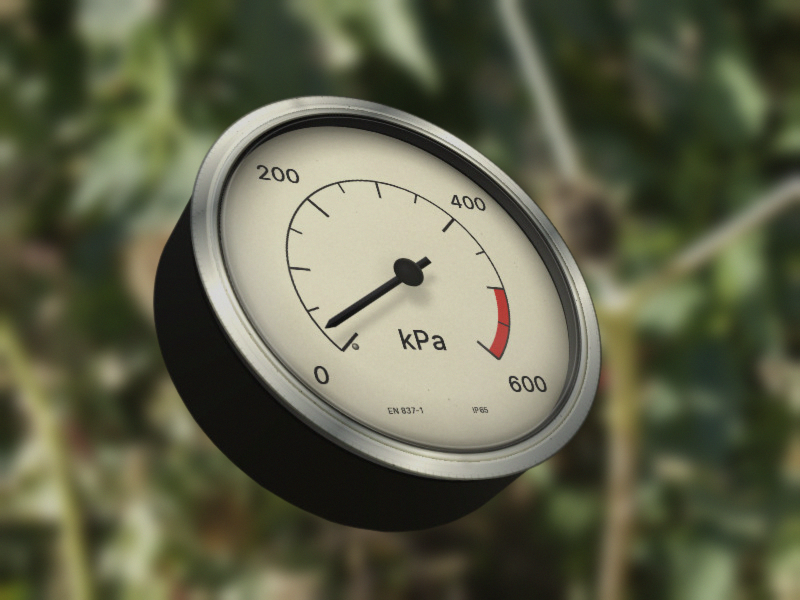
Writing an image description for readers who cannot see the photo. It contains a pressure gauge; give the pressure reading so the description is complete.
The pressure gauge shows 25 kPa
